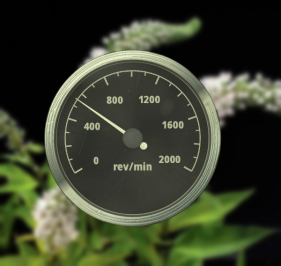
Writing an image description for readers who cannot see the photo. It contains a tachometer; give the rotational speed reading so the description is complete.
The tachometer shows 550 rpm
